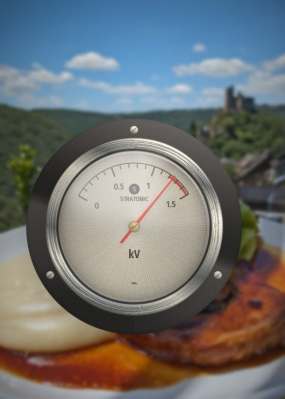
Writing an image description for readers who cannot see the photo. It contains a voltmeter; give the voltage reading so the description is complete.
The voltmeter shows 1.25 kV
